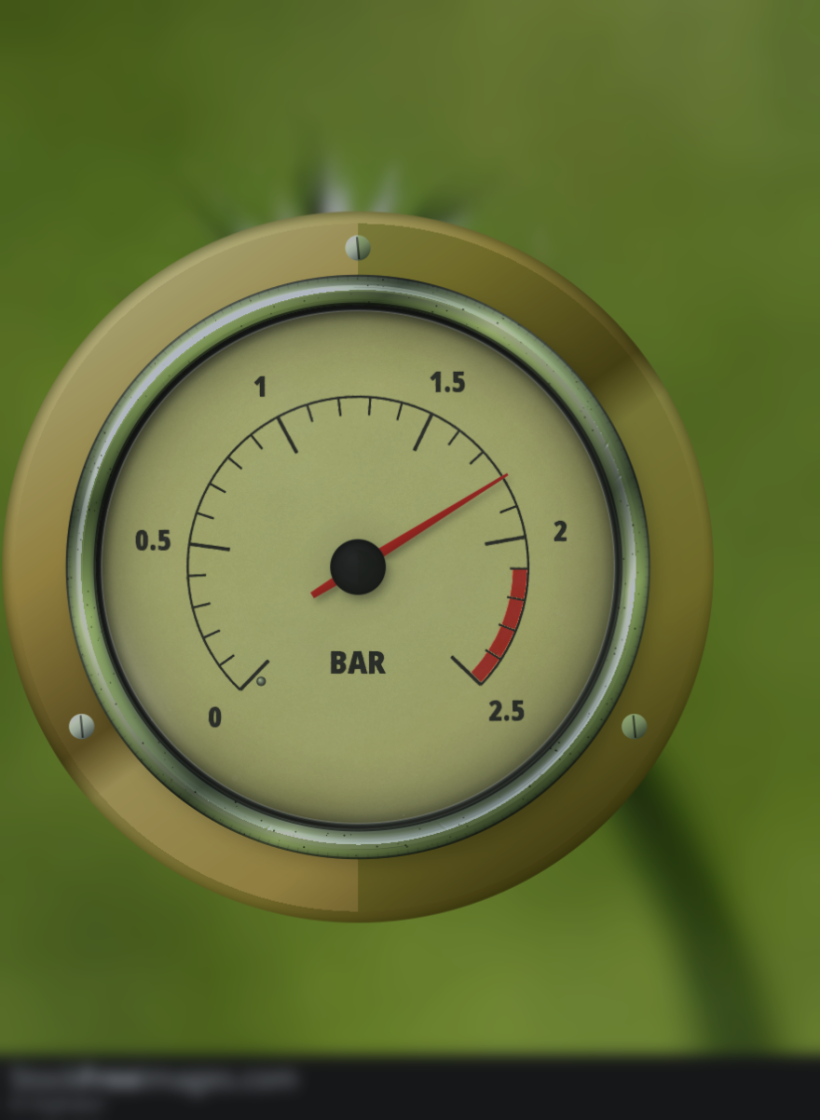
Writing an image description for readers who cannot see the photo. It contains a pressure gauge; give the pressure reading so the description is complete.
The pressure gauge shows 1.8 bar
